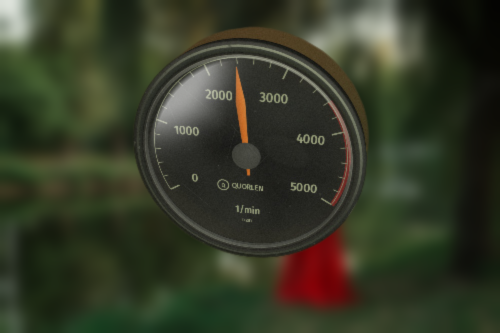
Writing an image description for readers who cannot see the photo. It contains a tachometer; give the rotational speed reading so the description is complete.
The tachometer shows 2400 rpm
